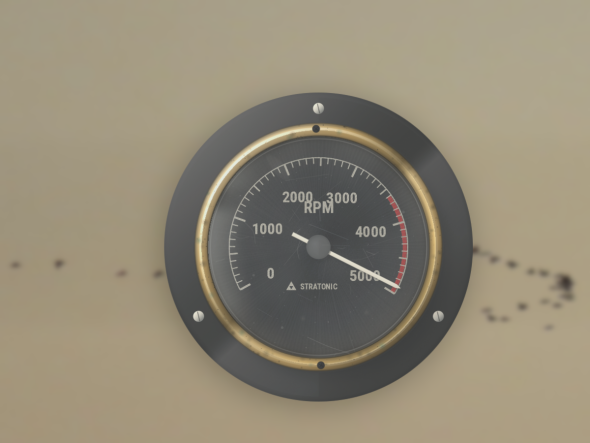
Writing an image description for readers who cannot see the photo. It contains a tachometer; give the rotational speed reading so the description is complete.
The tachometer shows 4900 rpm
